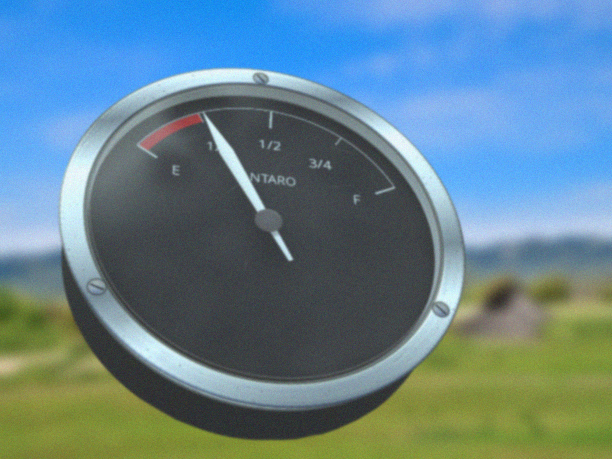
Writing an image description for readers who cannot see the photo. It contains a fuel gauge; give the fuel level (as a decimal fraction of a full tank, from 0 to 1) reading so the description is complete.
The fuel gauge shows 0.25
